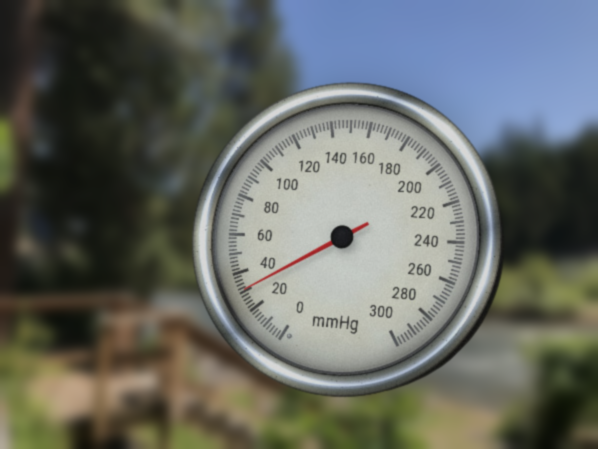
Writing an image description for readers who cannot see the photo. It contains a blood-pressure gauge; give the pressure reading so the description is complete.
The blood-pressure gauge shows 30 mmHg
